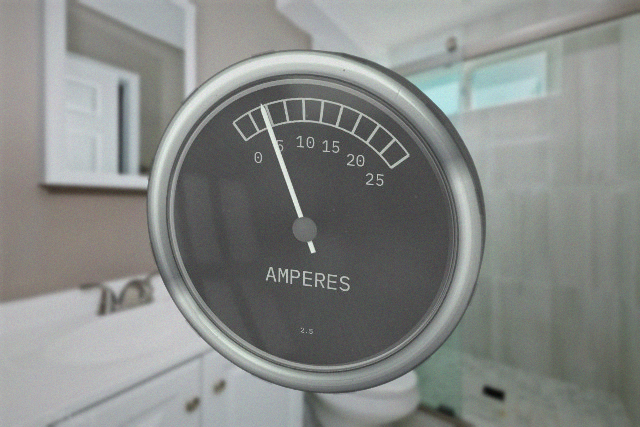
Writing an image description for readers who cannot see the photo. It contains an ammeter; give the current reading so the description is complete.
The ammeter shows 5 A
